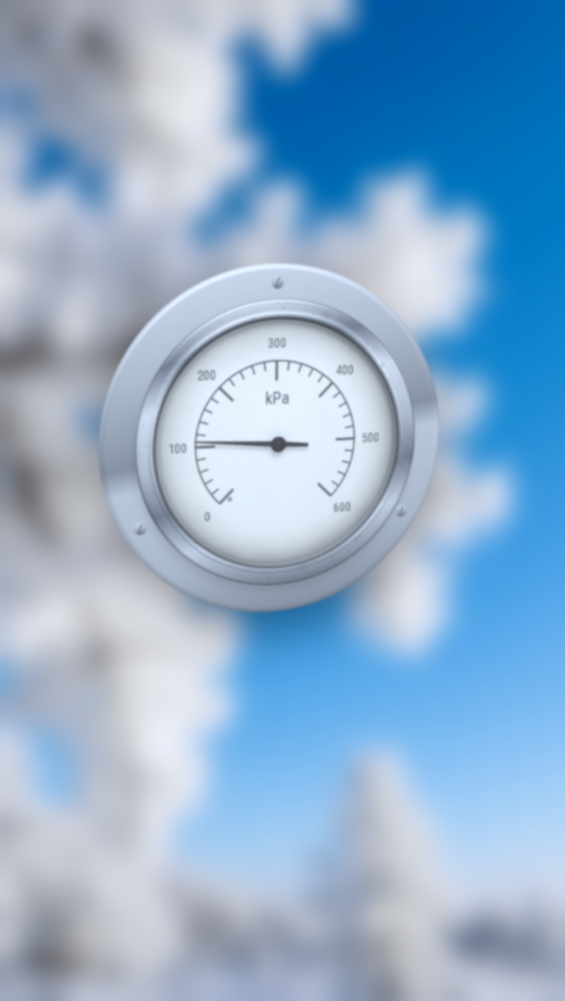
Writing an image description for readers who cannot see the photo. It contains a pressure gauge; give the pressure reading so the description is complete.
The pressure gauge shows 110 kPa
